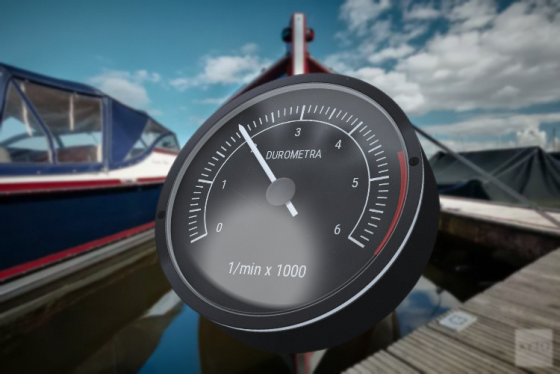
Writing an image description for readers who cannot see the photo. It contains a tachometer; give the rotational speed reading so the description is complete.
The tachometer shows 2000 rpm
